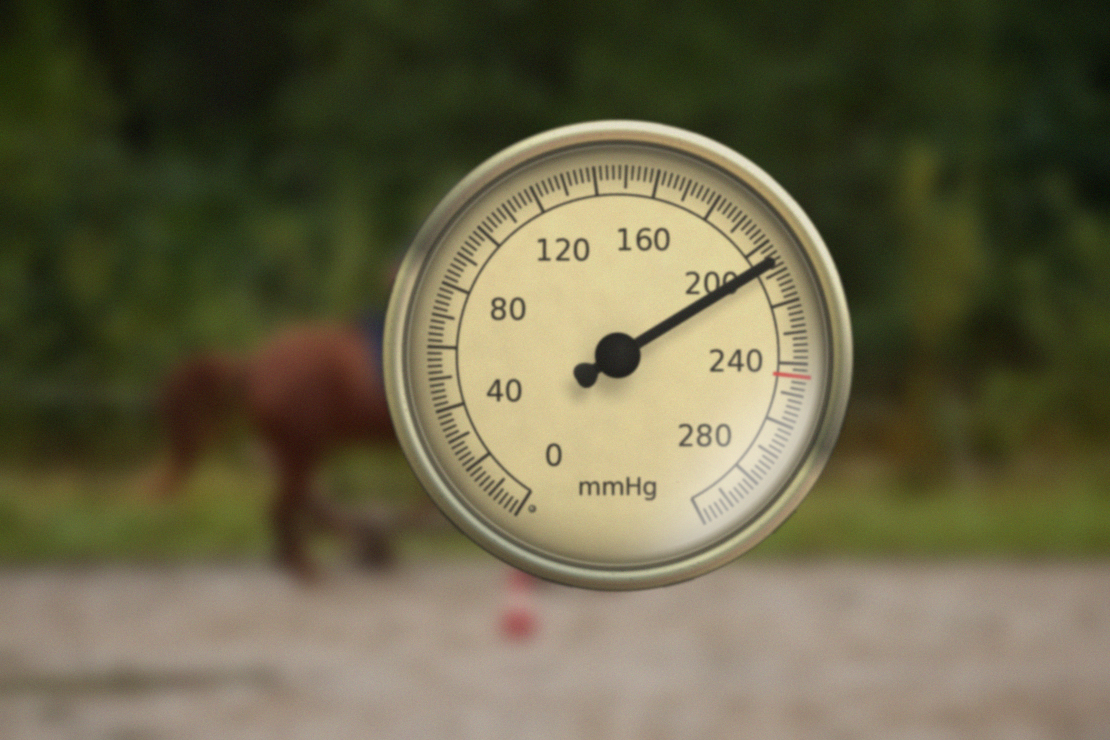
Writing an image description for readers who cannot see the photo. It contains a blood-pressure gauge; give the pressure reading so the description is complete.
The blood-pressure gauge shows 206 mmHg
